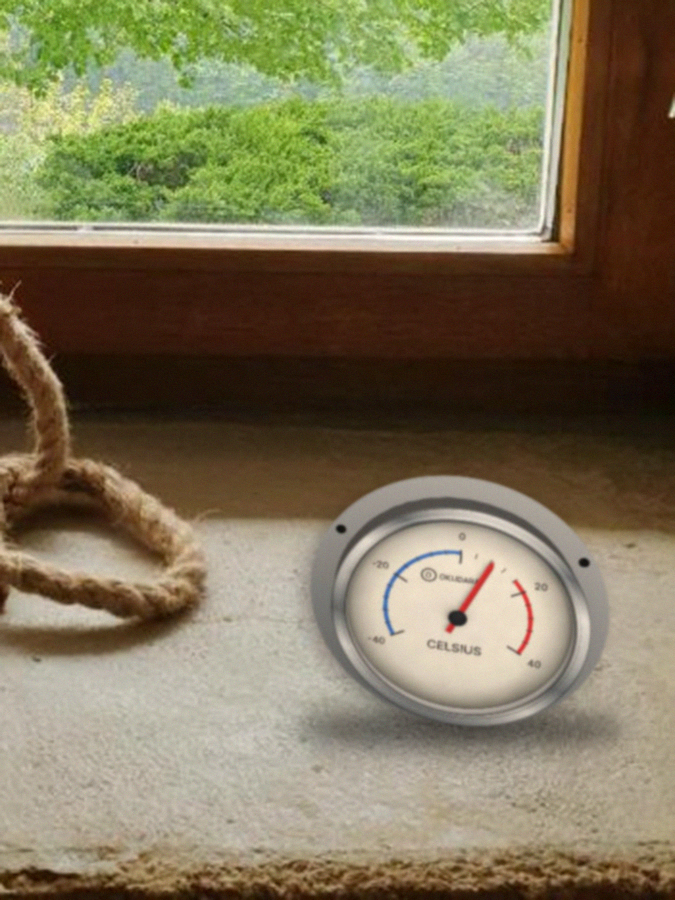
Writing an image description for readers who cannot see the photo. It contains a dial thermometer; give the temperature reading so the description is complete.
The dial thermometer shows 8 °C
